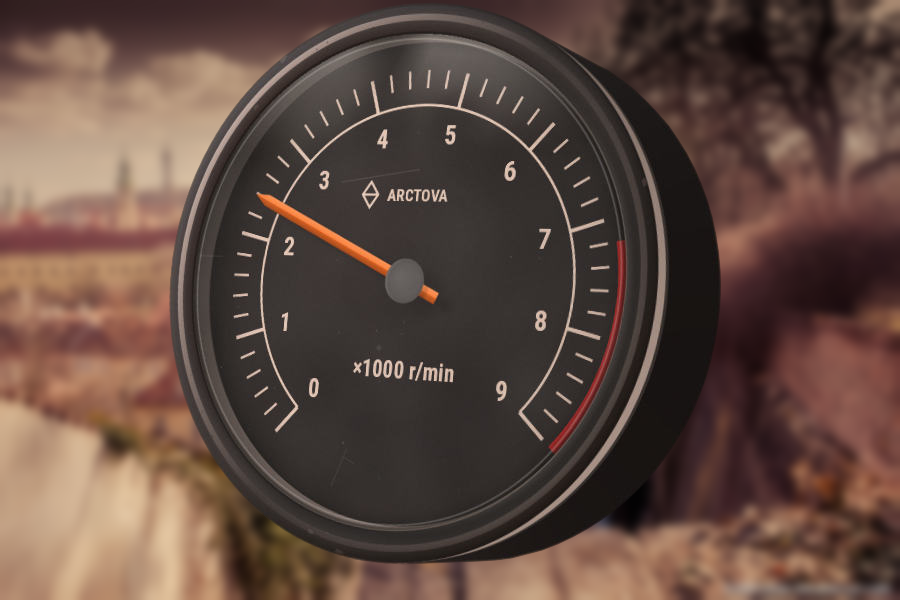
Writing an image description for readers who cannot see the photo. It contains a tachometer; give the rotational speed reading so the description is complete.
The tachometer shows 2400 rpm
